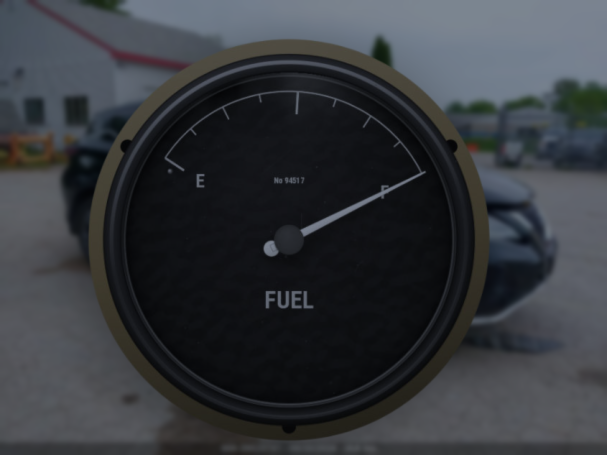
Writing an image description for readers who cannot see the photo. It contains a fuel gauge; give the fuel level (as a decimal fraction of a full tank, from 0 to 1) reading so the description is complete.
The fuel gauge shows 1
